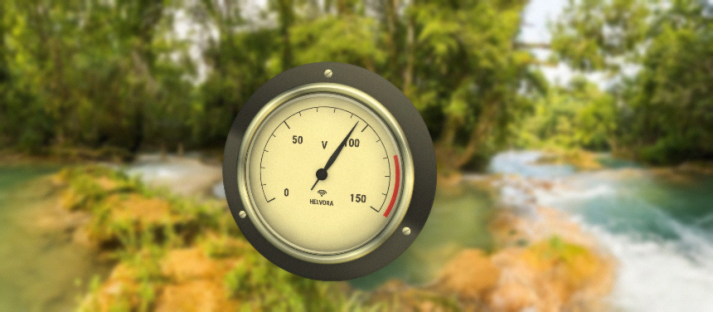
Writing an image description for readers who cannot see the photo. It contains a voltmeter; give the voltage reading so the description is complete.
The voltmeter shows 95 V
